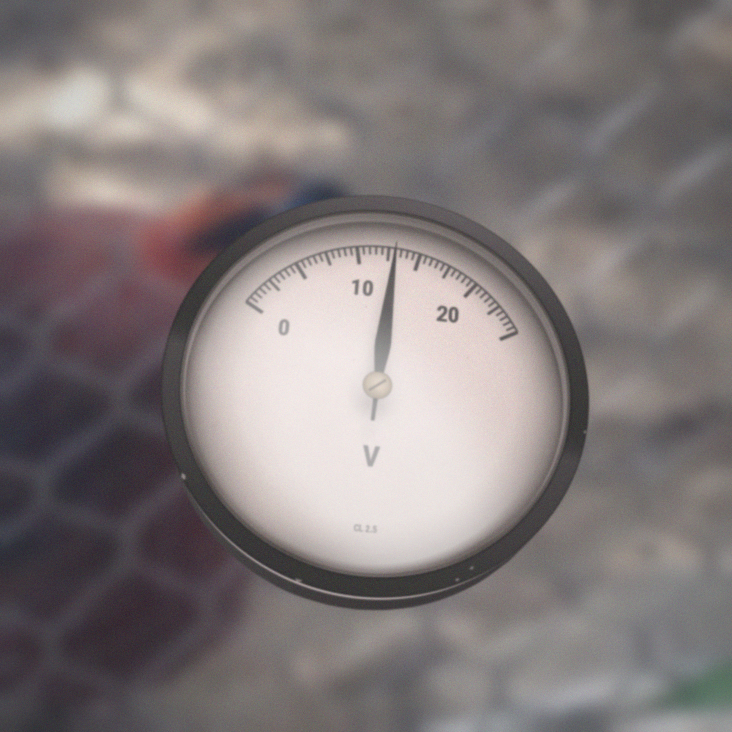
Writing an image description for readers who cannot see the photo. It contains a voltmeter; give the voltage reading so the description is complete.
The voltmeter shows 13 V
